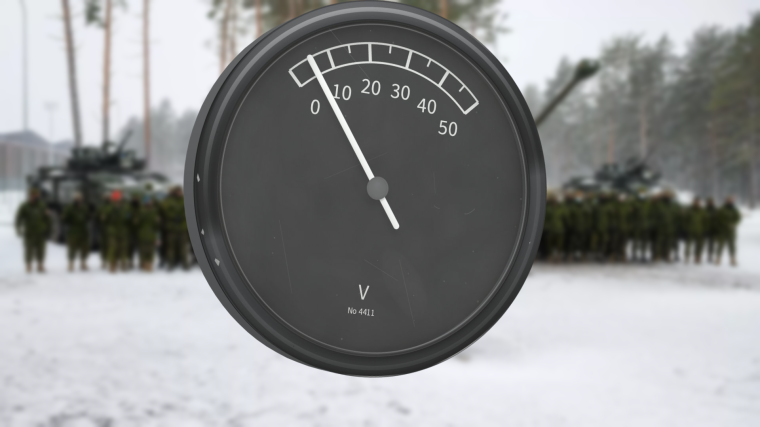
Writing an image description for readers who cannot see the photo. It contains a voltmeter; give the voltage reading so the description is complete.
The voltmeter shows 5 V
